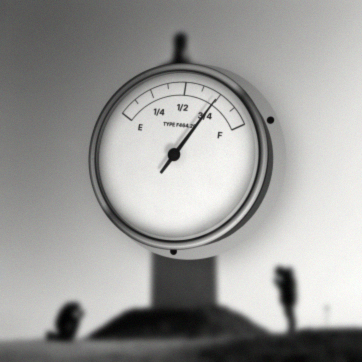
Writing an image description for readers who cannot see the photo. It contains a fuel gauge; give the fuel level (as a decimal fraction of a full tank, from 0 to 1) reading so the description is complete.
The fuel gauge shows 0.75
